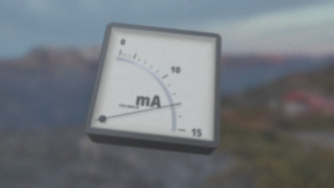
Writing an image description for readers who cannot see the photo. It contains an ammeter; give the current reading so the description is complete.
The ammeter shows 13 mA
